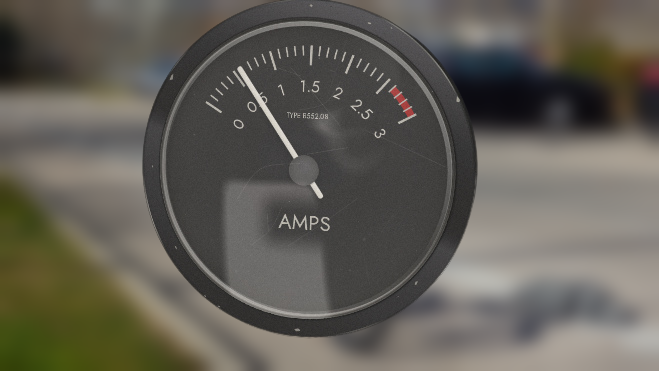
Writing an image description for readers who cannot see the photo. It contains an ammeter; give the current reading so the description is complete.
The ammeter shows 0.6 A
